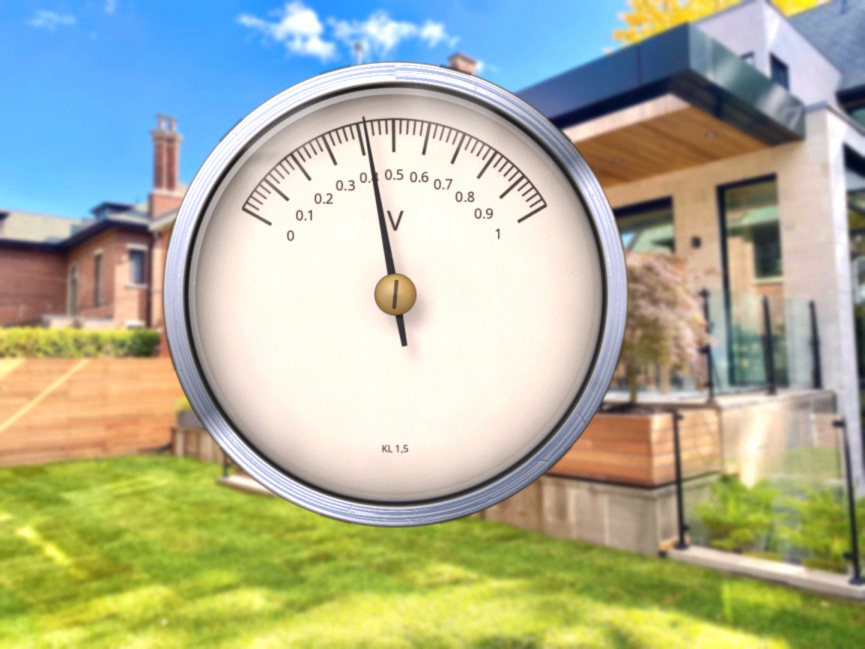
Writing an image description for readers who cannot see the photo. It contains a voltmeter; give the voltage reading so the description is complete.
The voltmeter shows 0.42 V
